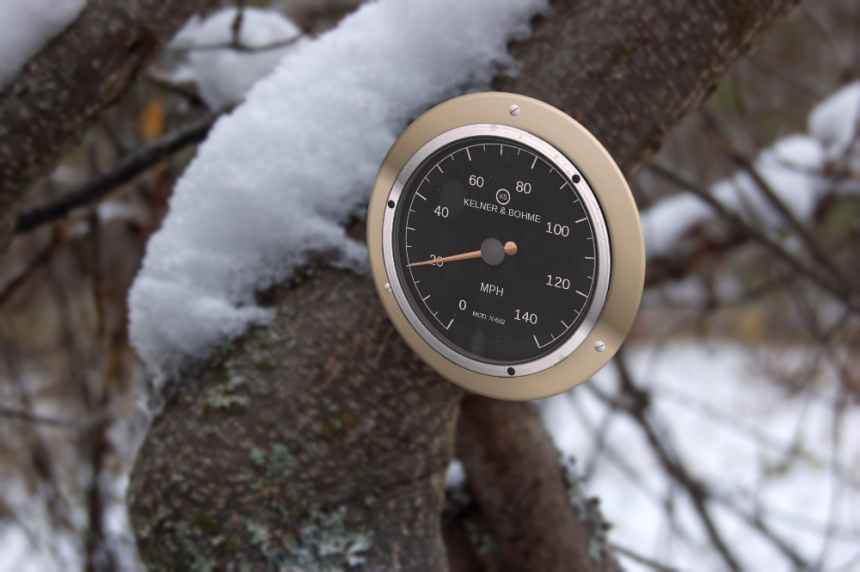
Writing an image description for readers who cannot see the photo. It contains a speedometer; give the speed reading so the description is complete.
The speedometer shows 20 mph
